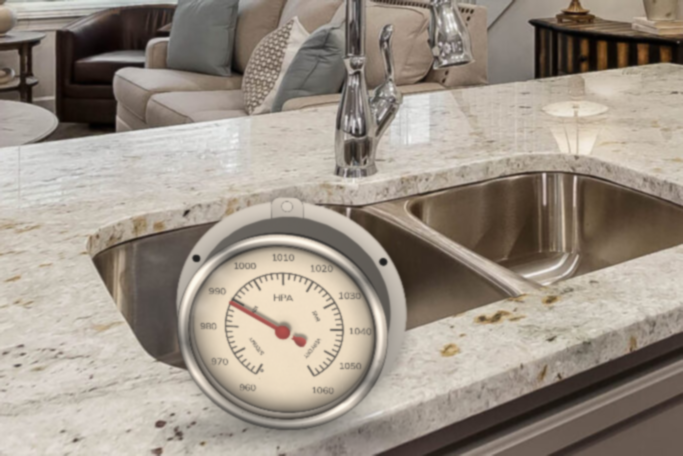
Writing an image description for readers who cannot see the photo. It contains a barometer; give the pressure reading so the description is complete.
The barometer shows 990 hPa
